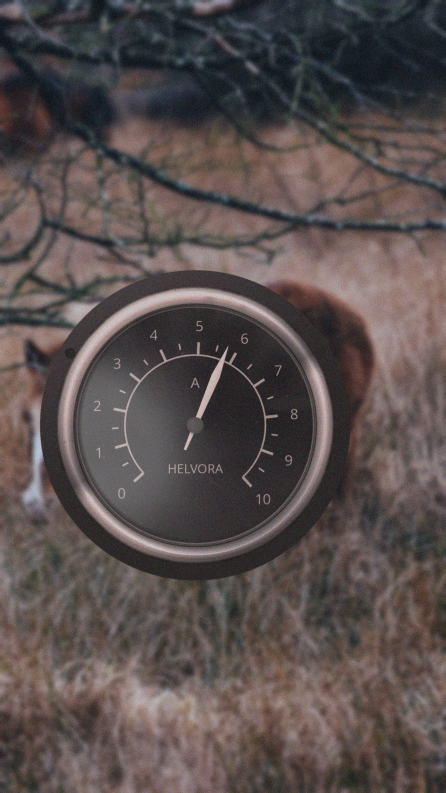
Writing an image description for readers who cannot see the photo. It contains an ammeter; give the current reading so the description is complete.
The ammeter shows 5.75 A
